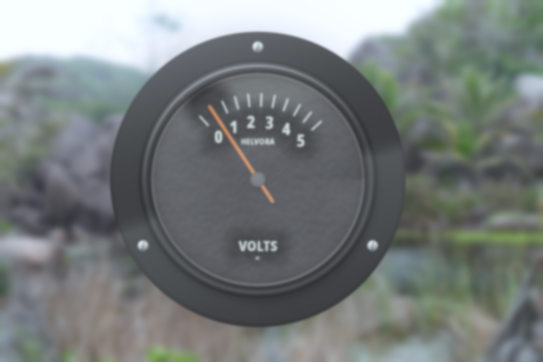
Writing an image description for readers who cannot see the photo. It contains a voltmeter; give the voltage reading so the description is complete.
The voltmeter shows 0.5 V
